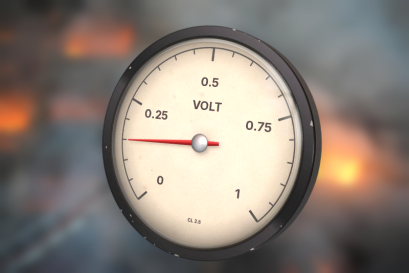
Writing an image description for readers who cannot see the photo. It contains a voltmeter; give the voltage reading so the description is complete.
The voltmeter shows 0.15 V
